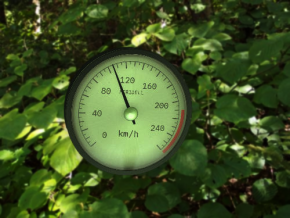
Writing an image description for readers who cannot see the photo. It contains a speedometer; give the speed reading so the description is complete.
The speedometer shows 105 km/h
